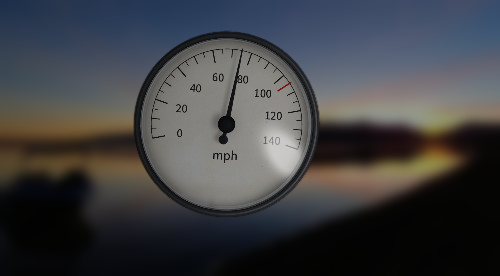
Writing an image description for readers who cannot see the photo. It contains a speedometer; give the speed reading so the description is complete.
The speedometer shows 75 mph
